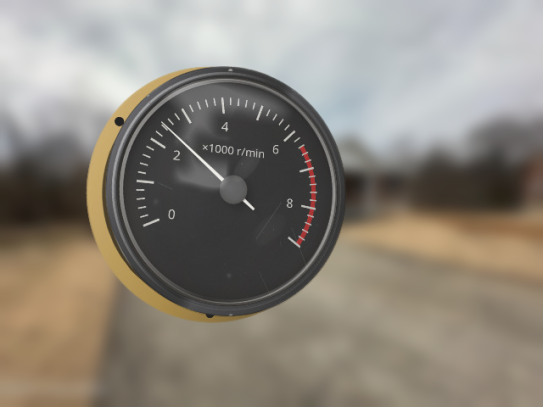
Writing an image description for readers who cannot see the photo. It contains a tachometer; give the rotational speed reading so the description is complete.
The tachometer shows 2400 rpm
